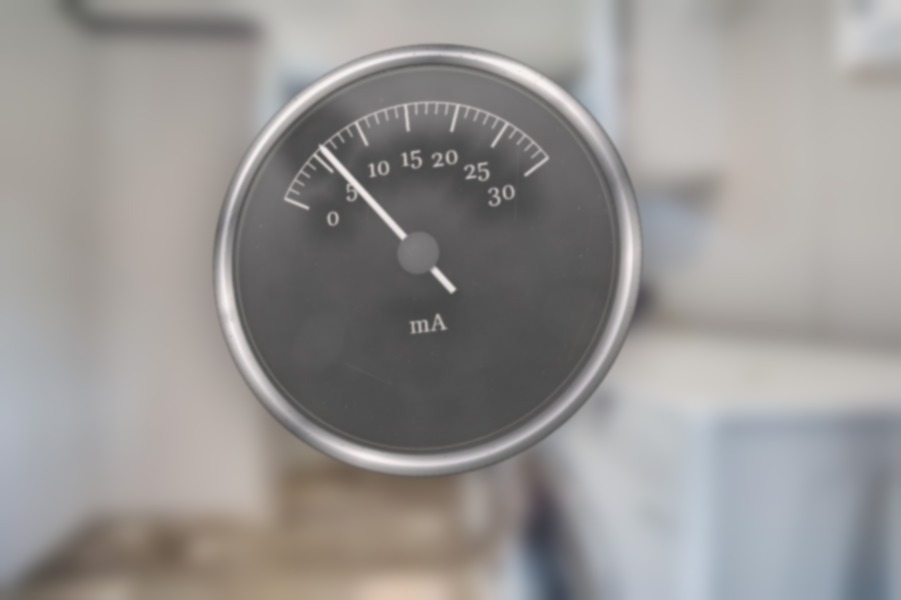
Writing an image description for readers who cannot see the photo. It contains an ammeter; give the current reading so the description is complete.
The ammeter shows 6 mA
